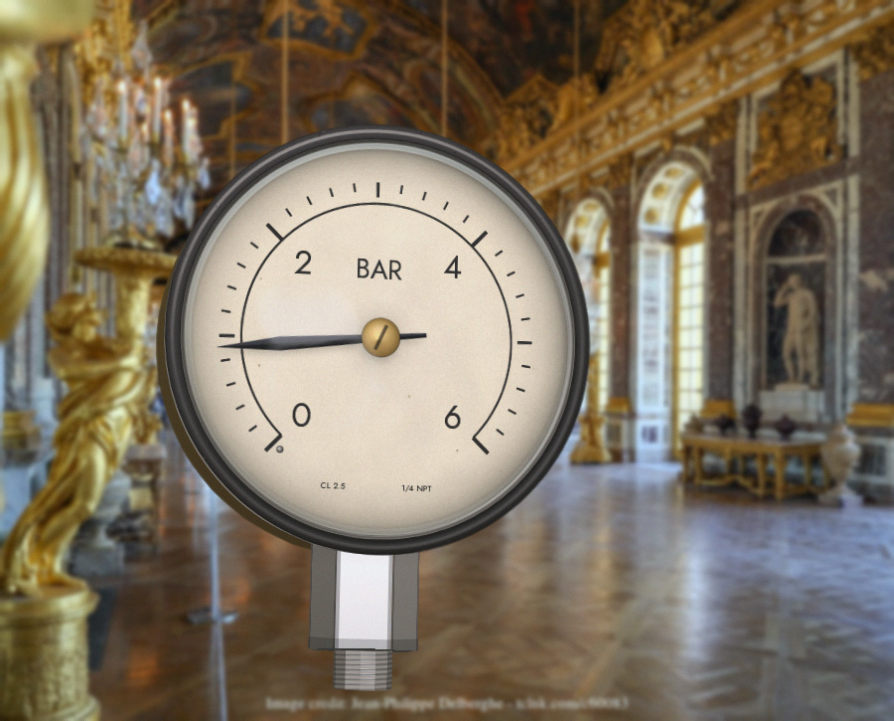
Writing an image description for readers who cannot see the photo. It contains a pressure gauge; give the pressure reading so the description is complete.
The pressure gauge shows 0.9 bar
